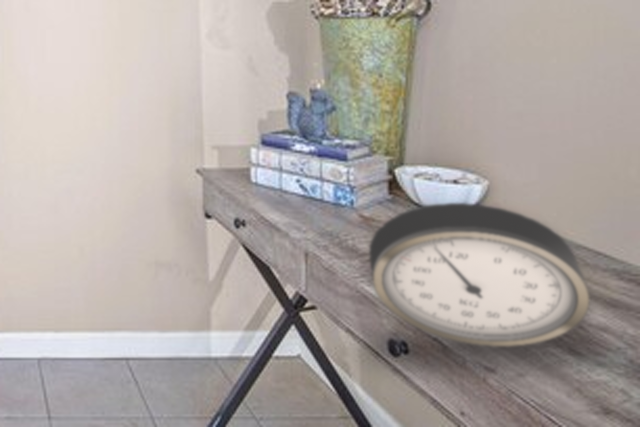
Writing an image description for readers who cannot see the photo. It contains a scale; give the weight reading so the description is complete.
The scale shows 115 kg
